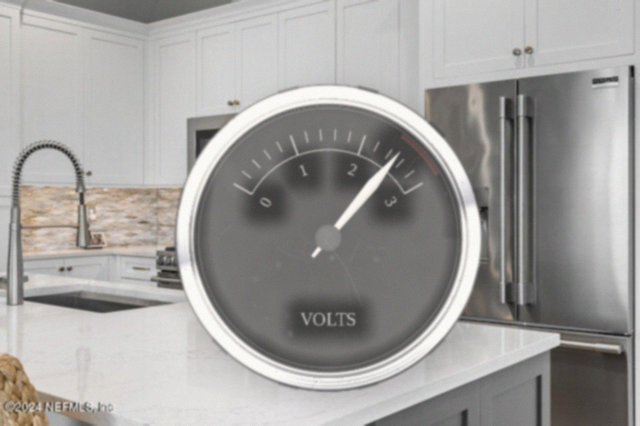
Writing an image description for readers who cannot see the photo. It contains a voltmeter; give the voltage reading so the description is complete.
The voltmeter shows 2.5 V
